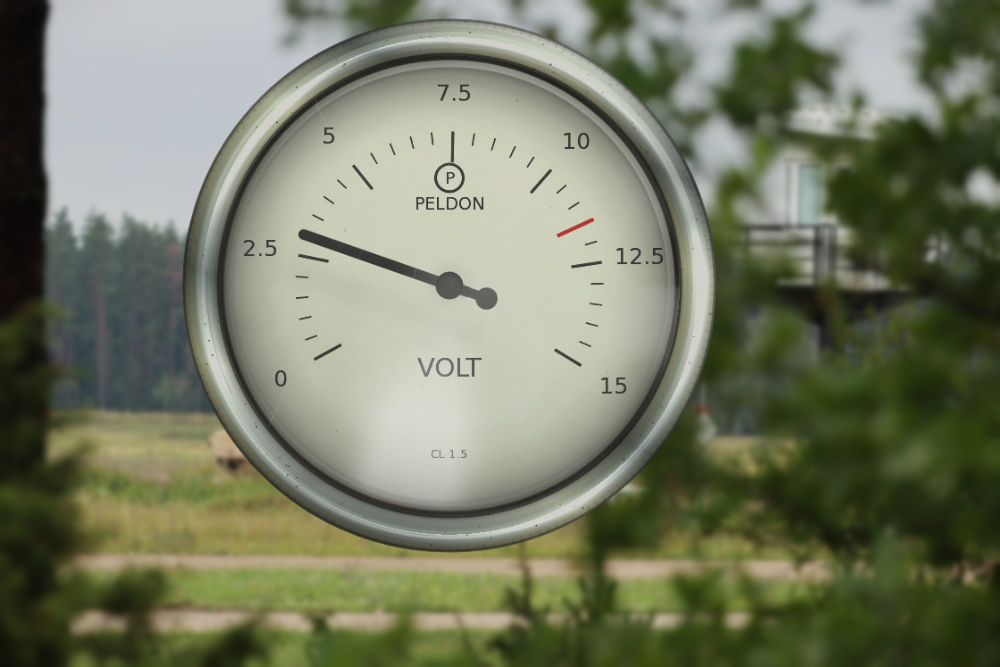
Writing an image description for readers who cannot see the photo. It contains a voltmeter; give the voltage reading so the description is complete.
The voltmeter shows 3 V
